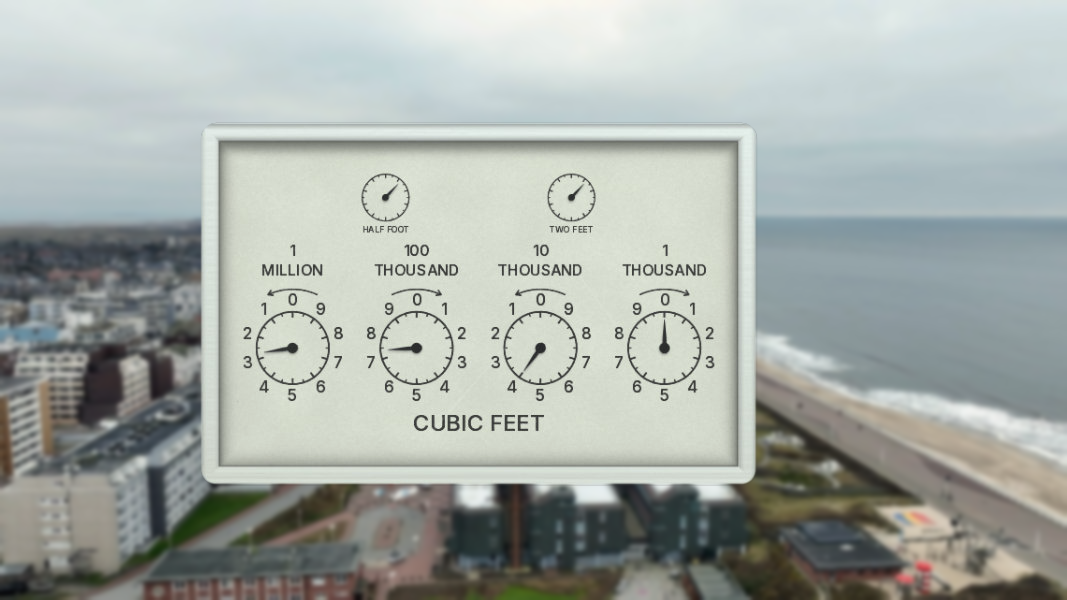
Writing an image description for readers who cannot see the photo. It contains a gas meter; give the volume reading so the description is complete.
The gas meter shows 274000 ft³
